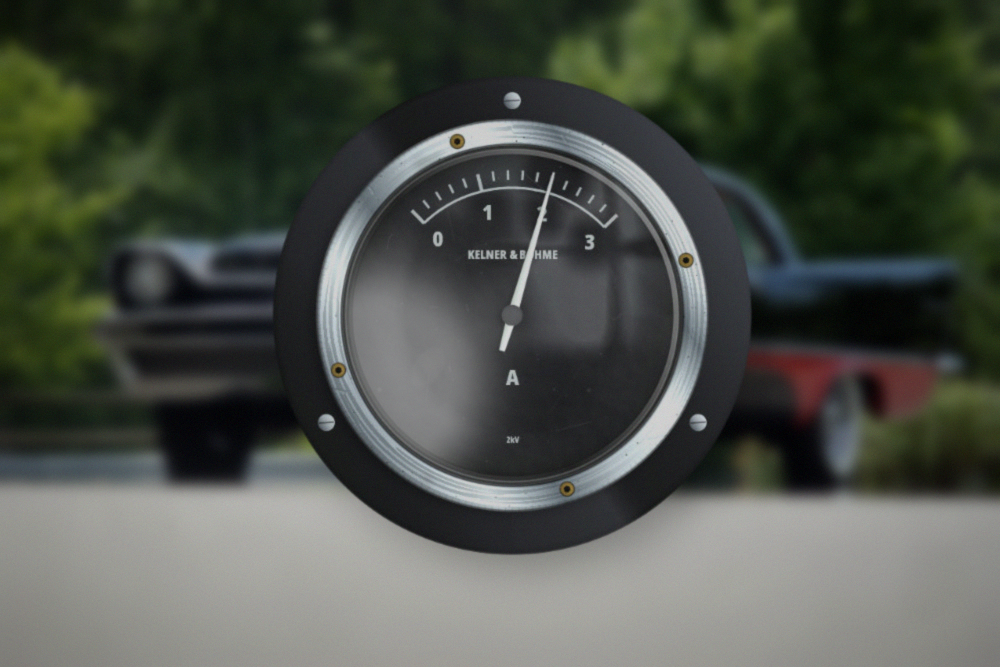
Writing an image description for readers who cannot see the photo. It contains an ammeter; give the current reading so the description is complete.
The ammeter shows 2 A
